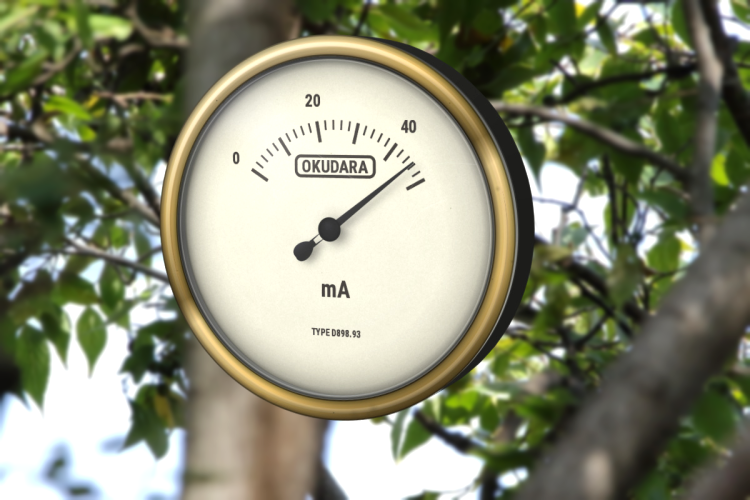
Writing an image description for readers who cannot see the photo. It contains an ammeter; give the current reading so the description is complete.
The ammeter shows 46 mA
